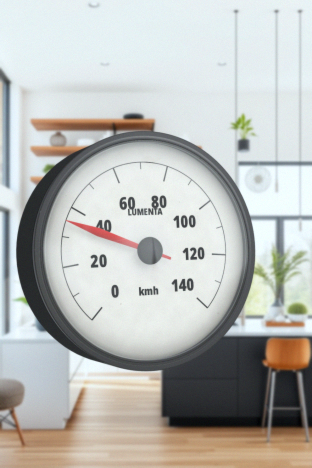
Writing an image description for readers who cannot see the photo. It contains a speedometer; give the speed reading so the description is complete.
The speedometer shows 35 km/h
